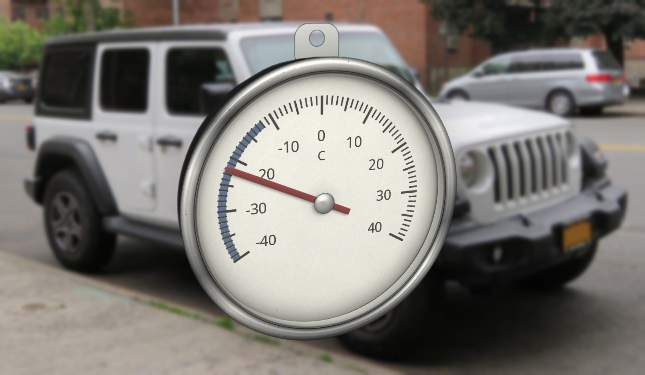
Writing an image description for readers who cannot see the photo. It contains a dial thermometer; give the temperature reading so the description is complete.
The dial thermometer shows -22 °C
